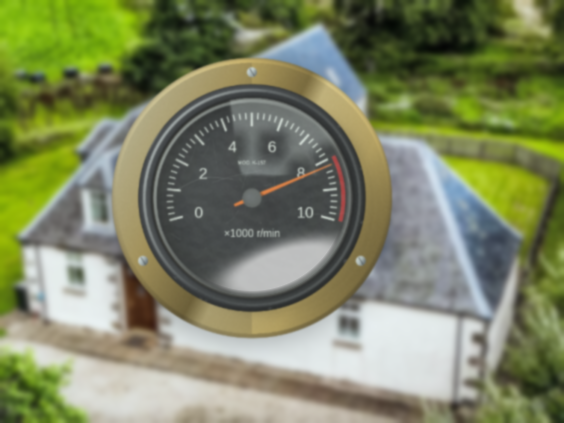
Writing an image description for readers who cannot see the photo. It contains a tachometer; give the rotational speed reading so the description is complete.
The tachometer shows 8200 rpm
